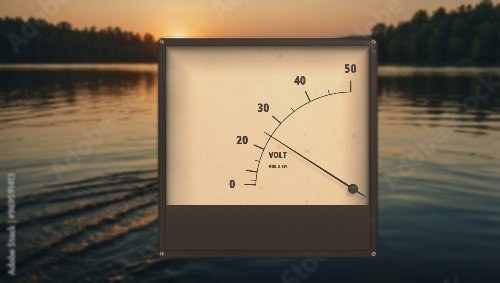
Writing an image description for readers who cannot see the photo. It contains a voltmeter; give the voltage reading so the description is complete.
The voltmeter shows 25 V
